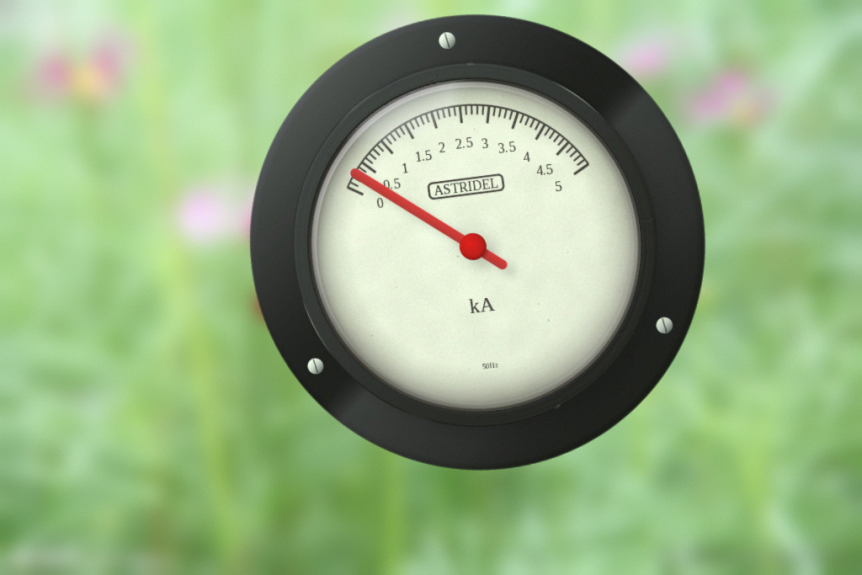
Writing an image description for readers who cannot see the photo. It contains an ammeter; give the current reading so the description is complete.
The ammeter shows 0.3 kA
